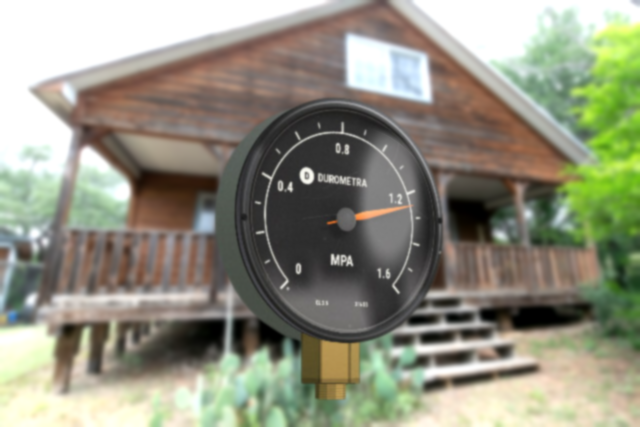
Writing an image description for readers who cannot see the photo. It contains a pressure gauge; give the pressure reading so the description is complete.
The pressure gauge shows 1.25 MPa
